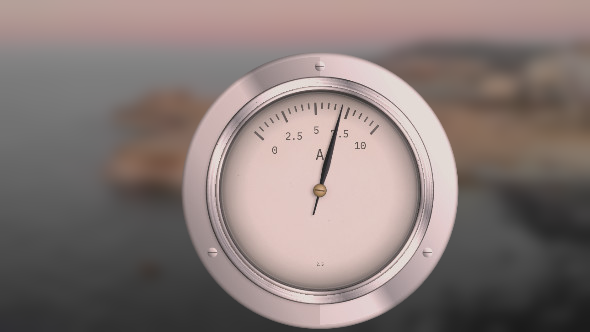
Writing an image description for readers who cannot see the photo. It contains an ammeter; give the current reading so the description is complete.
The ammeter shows 7 A
